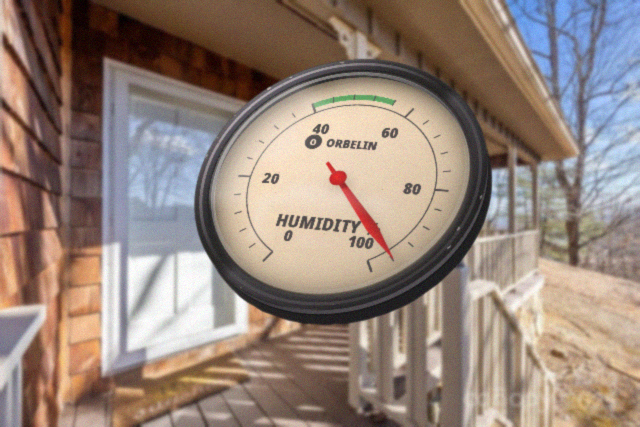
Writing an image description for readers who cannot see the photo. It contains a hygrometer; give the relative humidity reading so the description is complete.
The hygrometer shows 96 %
